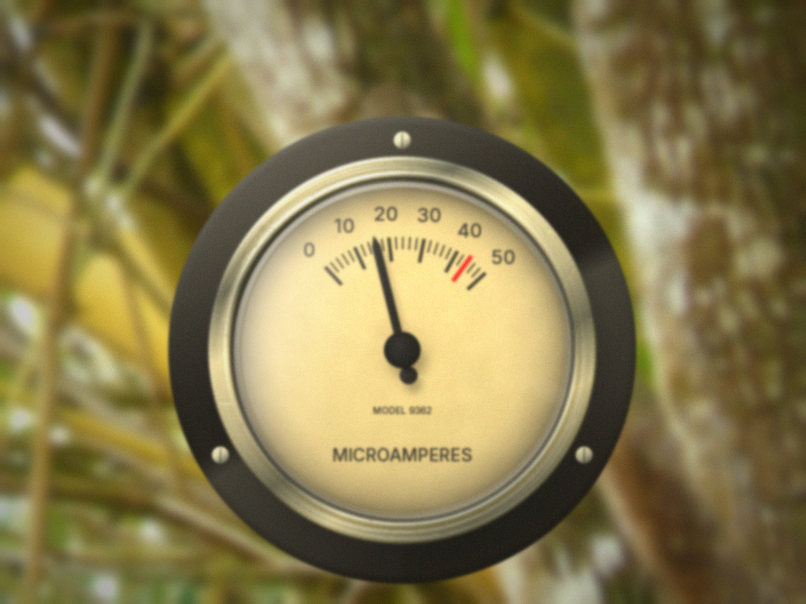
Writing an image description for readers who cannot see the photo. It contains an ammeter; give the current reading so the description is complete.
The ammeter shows 16 µA
